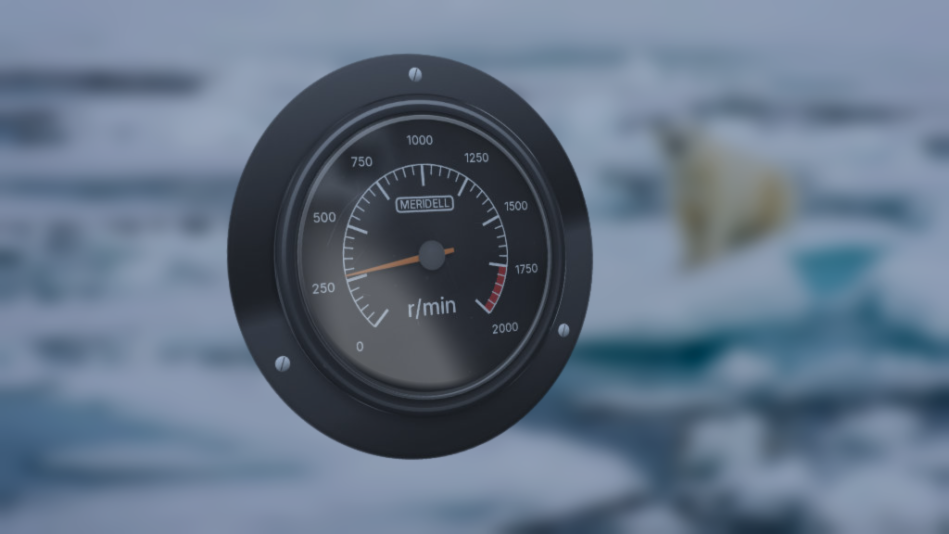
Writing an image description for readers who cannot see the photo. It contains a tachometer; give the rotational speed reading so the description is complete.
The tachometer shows 275 rpm
